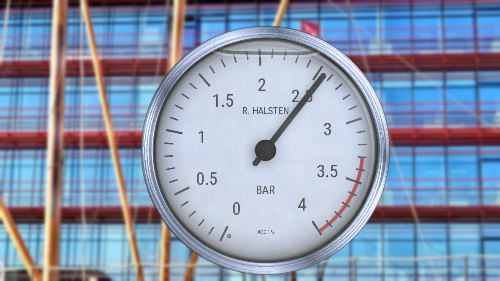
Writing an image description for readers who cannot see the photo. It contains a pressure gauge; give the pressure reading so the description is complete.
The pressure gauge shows 2.55 bar
